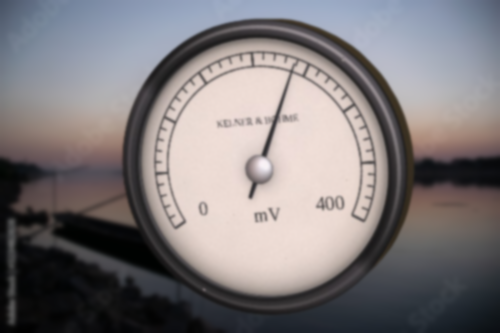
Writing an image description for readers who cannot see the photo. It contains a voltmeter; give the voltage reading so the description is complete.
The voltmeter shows 240 mV
